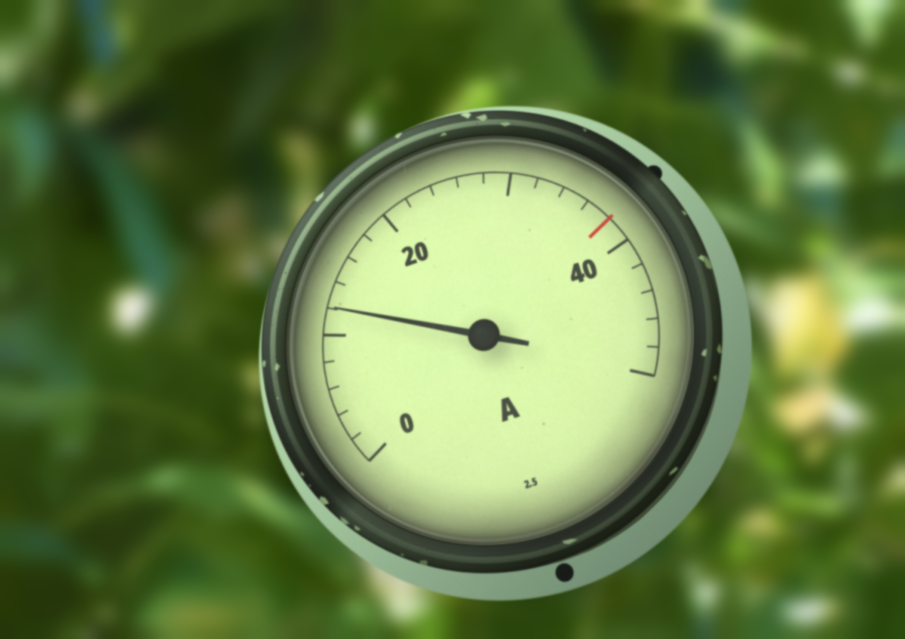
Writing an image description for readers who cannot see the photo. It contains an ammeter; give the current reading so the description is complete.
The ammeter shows 12 A
